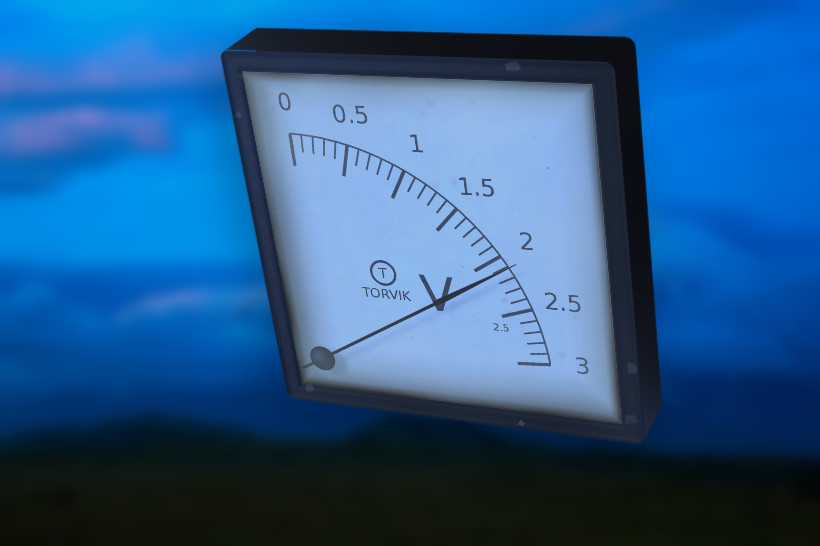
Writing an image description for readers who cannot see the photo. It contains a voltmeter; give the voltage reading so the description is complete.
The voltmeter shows 2.1 V
